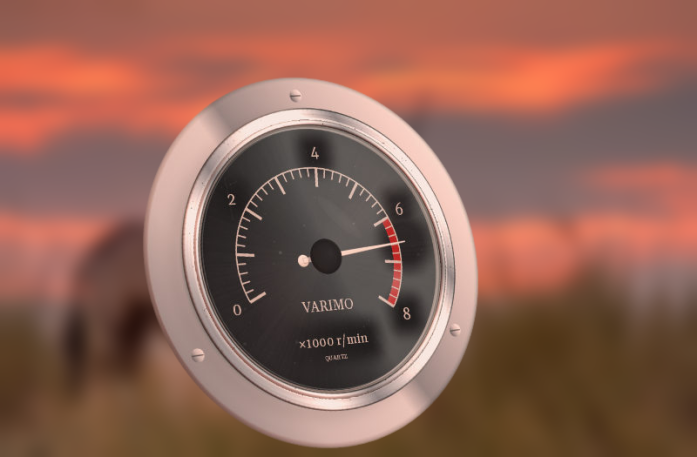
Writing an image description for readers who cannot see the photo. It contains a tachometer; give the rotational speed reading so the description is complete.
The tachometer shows 6600 rpm
